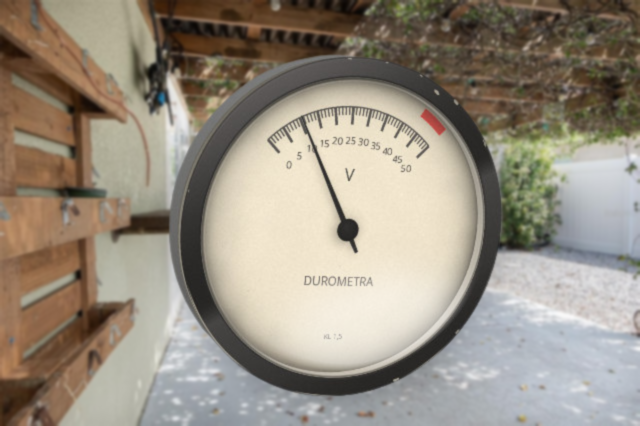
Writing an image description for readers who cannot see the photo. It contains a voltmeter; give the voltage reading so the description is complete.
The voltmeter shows 10 V
